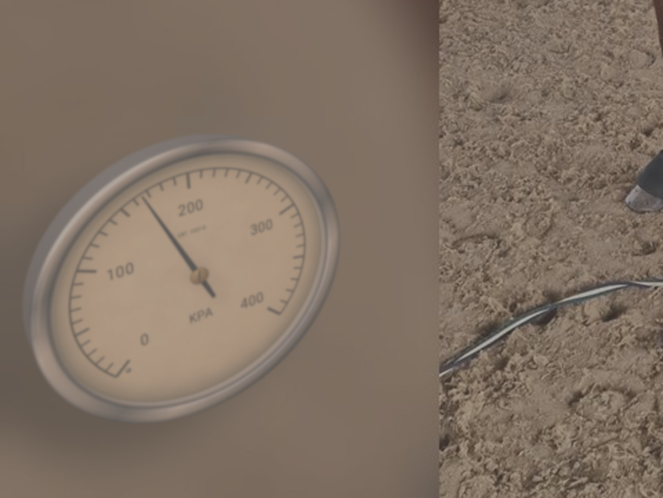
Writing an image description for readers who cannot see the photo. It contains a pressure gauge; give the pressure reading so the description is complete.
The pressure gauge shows 165 kPa
